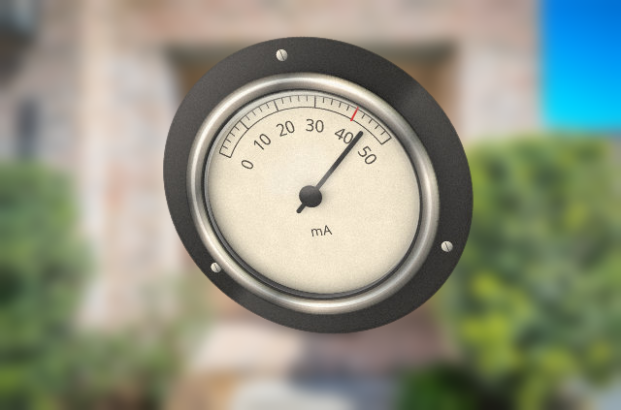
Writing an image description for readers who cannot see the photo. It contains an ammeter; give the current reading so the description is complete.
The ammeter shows 44 mA
